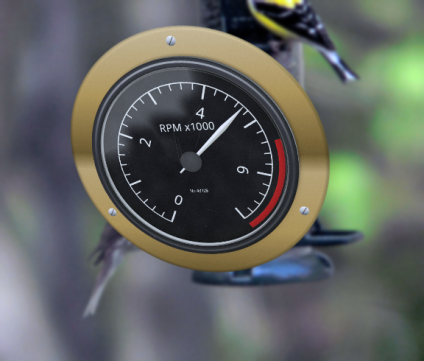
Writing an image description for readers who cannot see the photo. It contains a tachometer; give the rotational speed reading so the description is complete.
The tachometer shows 4700 rpm
